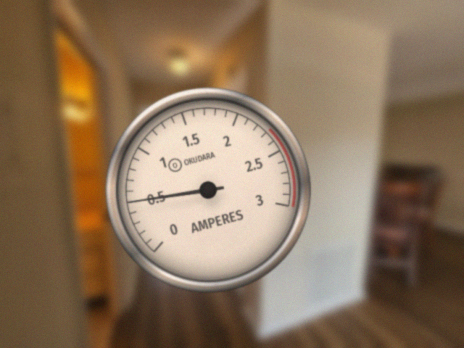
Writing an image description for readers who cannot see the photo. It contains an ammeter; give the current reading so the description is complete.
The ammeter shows 0.5 A
